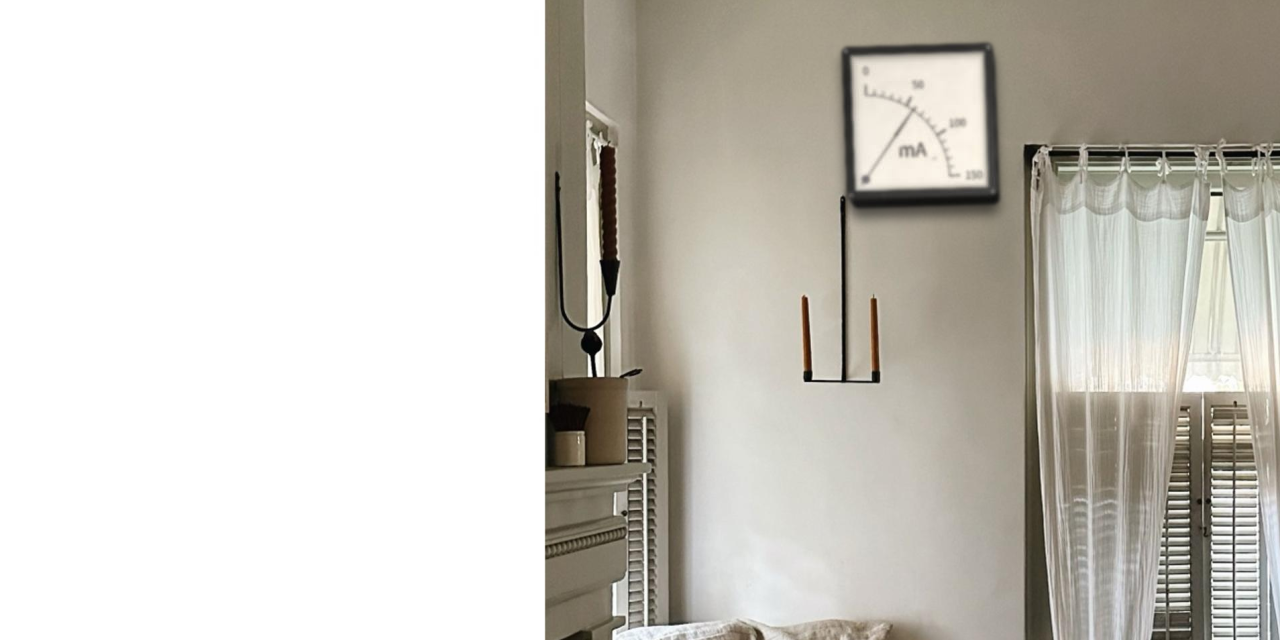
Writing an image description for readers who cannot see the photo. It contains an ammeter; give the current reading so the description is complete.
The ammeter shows 60 mA
